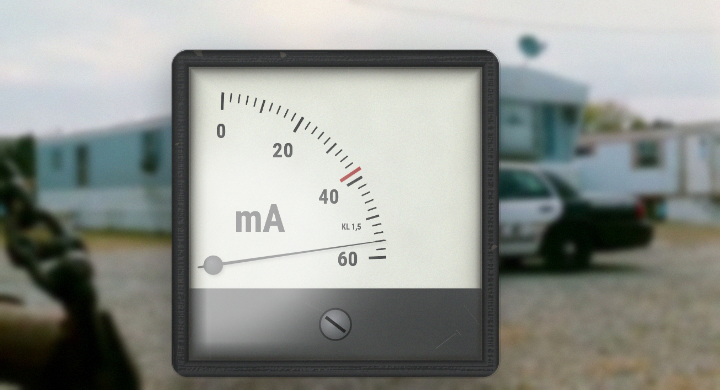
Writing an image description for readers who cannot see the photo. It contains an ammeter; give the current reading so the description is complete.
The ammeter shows 56 mA
